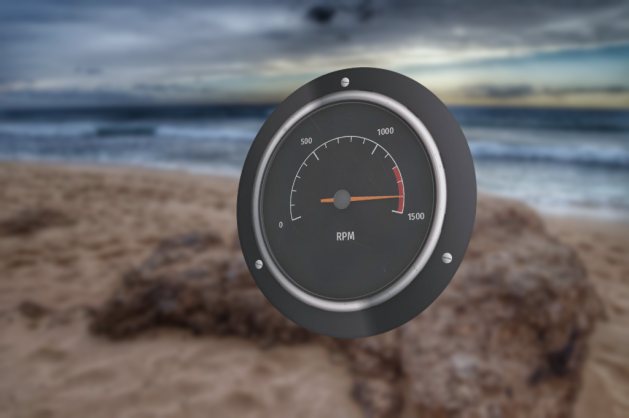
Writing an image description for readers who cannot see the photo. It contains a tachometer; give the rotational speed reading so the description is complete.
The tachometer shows 1400 rpm
